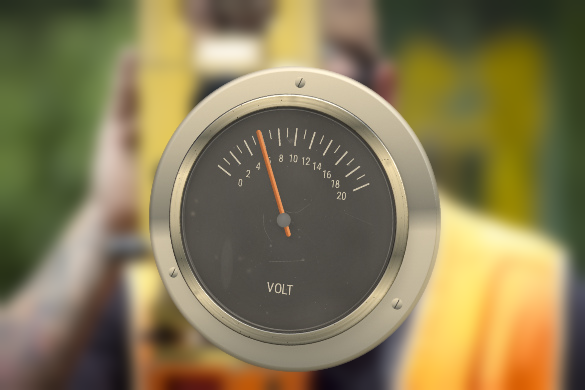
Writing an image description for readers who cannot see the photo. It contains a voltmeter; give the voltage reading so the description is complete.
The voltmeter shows 6 V
